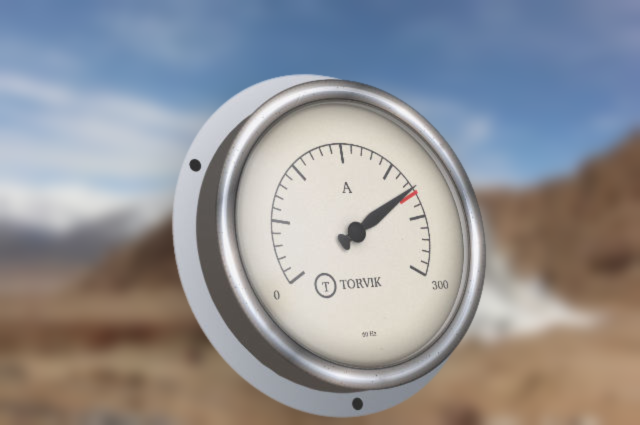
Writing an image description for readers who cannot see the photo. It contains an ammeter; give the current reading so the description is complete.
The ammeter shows 225 A
